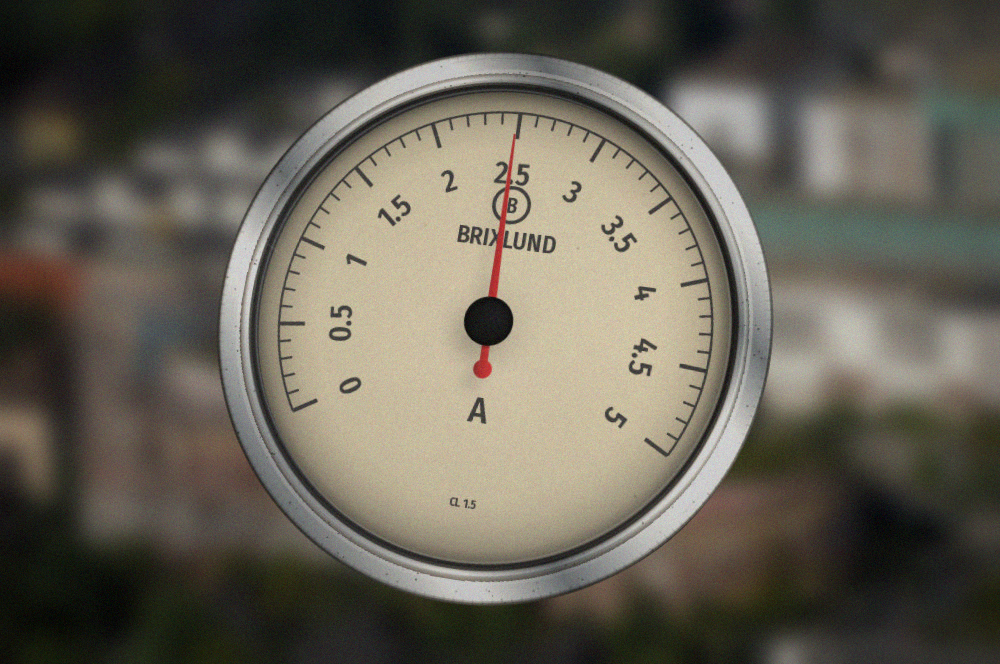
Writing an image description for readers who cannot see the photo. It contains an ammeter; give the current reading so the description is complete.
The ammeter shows 2.5 A
